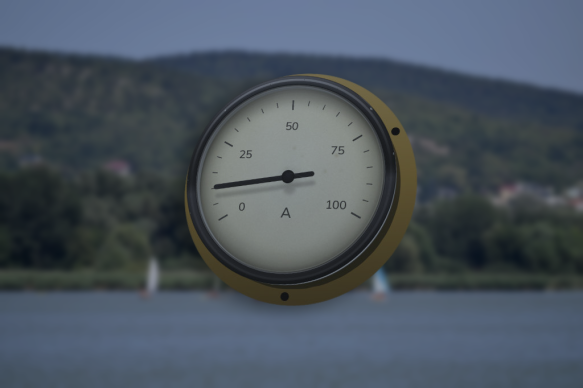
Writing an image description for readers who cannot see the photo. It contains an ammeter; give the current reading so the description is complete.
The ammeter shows 10 A
